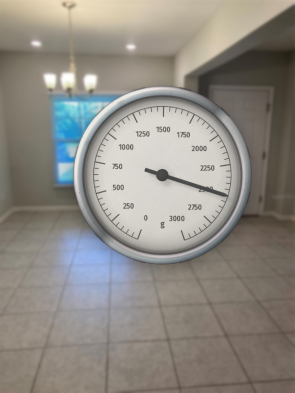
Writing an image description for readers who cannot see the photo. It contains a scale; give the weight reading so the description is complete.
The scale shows 2500 g
